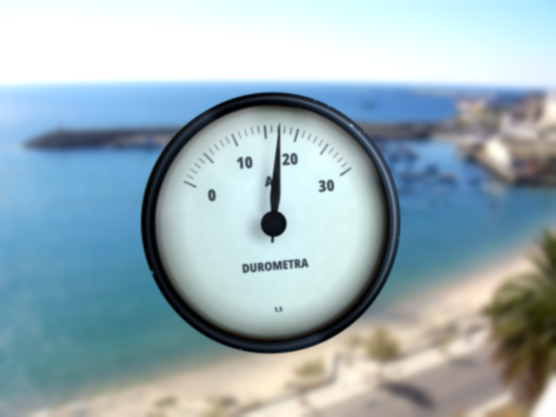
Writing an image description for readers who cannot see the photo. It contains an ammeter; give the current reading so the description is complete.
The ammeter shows 17 A
